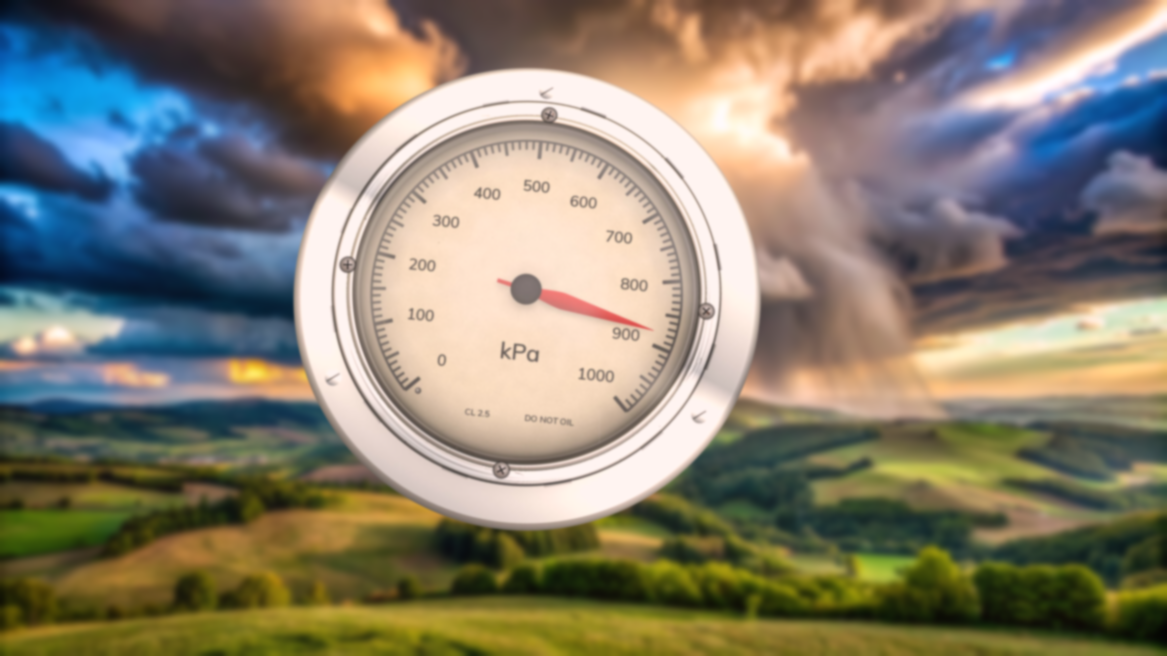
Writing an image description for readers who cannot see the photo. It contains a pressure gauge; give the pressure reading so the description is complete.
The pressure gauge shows 880 kPa
